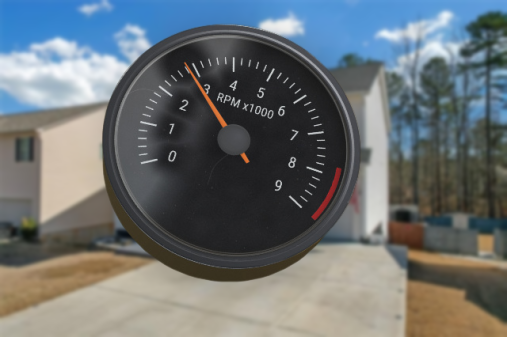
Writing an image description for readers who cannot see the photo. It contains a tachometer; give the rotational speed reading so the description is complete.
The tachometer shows 2800 rpm
